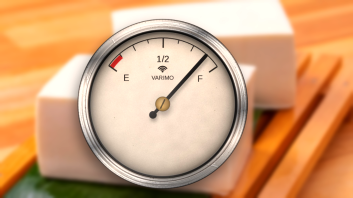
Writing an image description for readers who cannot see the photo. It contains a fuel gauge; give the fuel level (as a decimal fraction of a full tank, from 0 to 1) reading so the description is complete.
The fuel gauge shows 0.875
